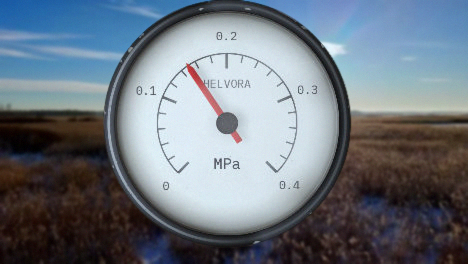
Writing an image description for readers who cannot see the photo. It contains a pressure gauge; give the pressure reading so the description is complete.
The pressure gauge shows 0.15 MPa
